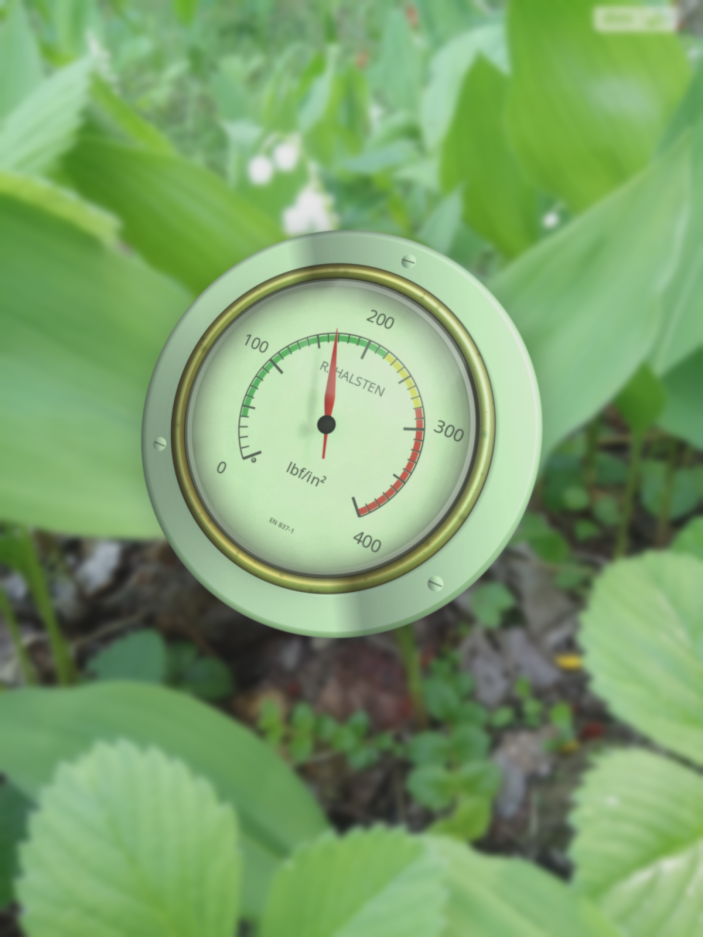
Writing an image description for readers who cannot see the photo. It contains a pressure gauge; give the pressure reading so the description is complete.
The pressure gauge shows 170 psi
